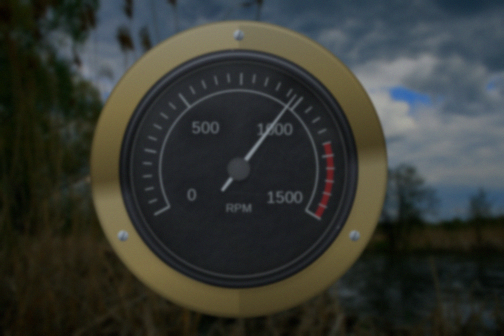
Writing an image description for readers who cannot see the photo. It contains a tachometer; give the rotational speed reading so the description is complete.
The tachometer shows 975 rpm
